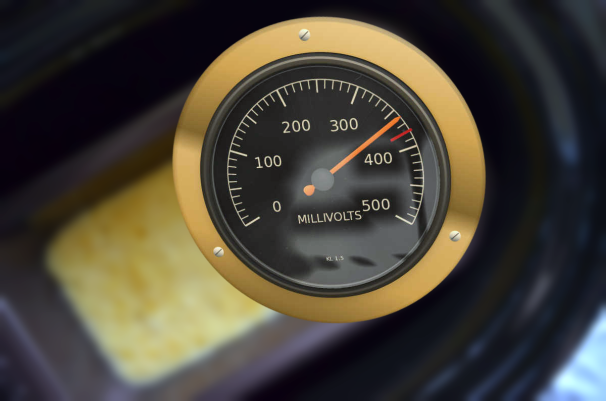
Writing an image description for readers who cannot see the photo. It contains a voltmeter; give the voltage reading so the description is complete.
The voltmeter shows 360 mV
